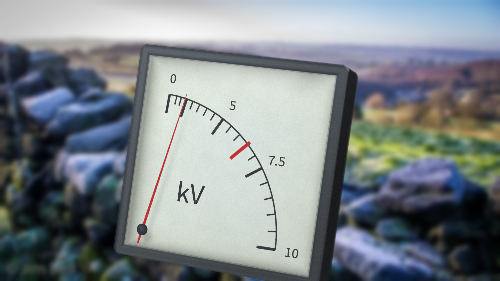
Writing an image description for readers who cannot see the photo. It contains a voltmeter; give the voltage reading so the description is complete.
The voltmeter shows 2.5 kV
